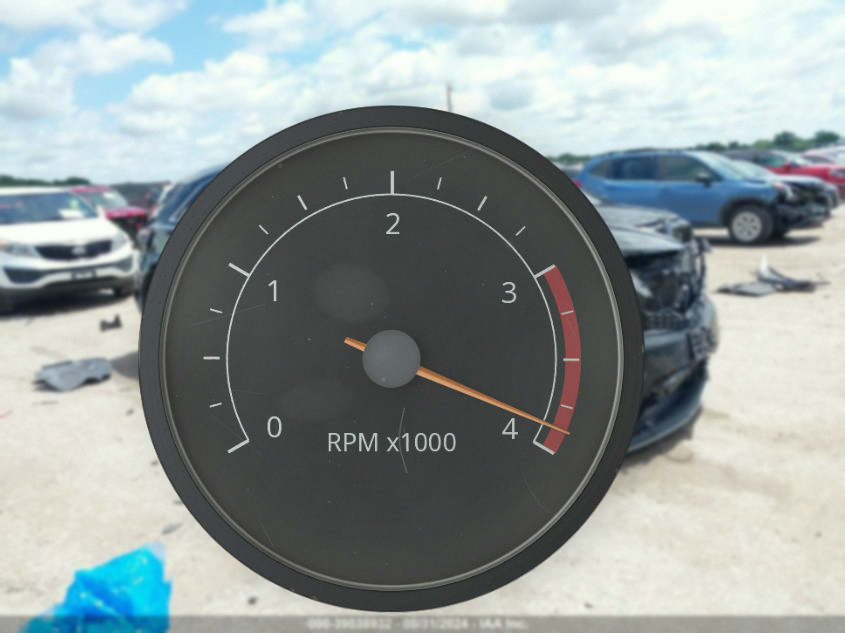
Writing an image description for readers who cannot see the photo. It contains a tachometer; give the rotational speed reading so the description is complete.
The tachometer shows 3875 rpm
